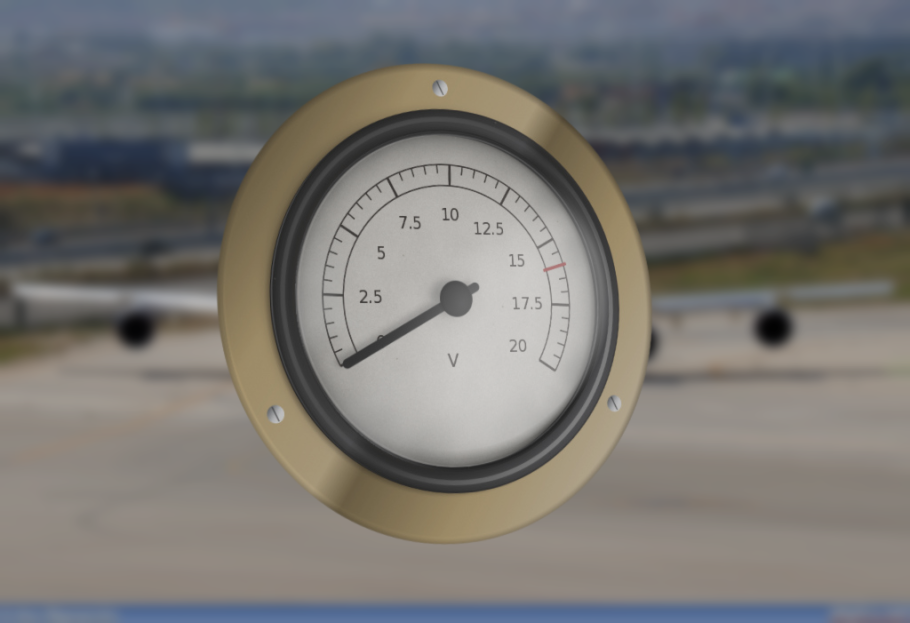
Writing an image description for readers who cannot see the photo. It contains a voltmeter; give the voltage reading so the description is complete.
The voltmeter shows 0 V
